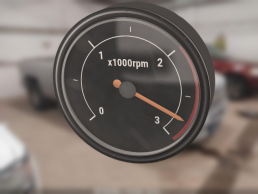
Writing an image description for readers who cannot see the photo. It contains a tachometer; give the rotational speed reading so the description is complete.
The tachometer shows 2750 rpm
